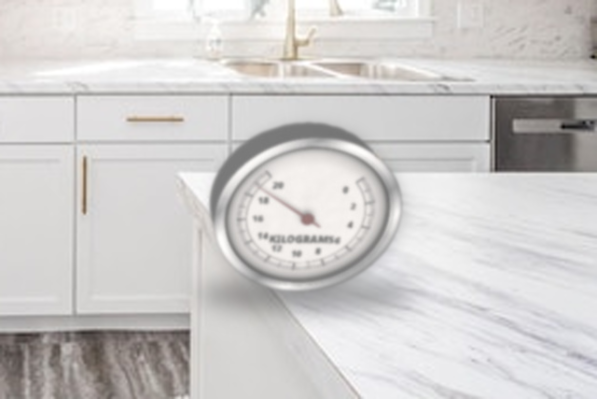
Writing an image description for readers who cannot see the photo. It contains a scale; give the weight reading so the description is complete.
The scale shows 19 kg
